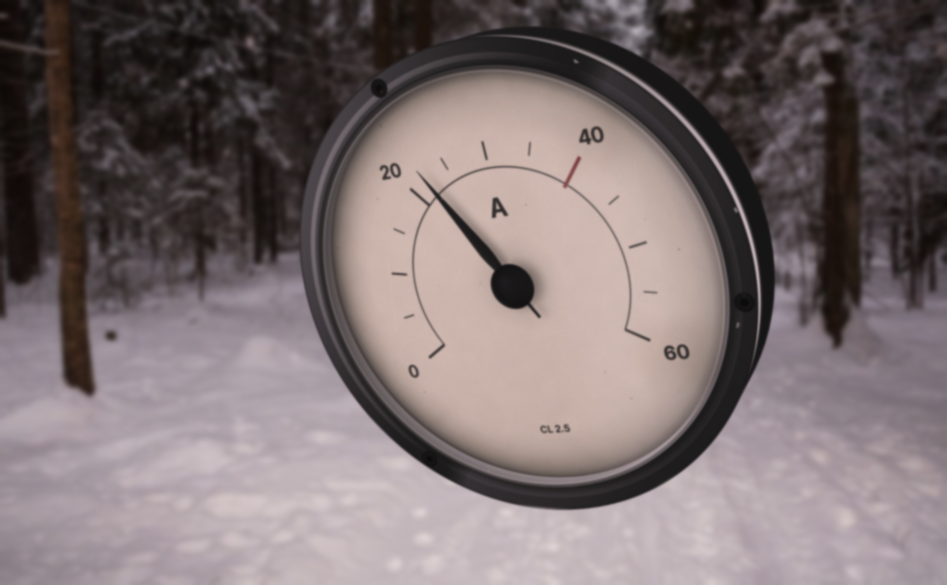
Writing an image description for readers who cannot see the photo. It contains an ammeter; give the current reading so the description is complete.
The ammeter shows 22.5 A
